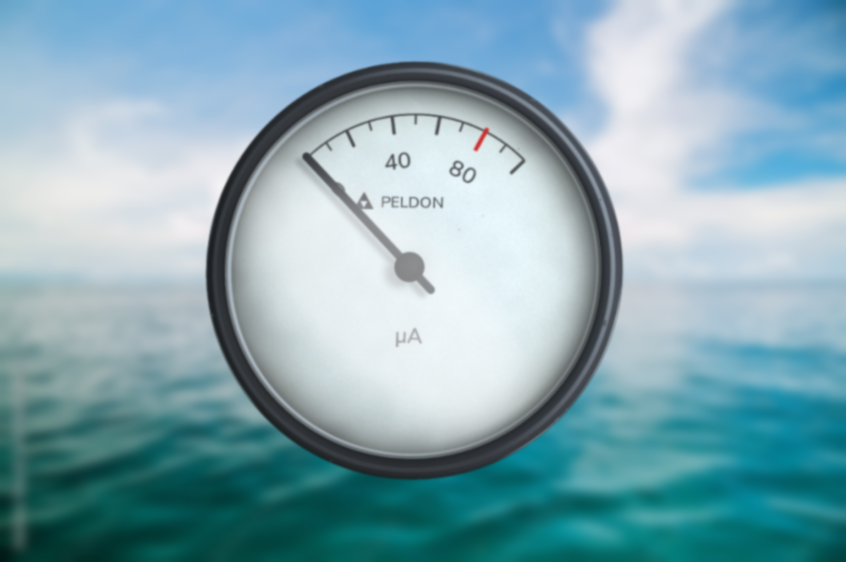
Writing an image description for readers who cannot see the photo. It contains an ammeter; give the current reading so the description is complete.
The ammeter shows 0 µA
